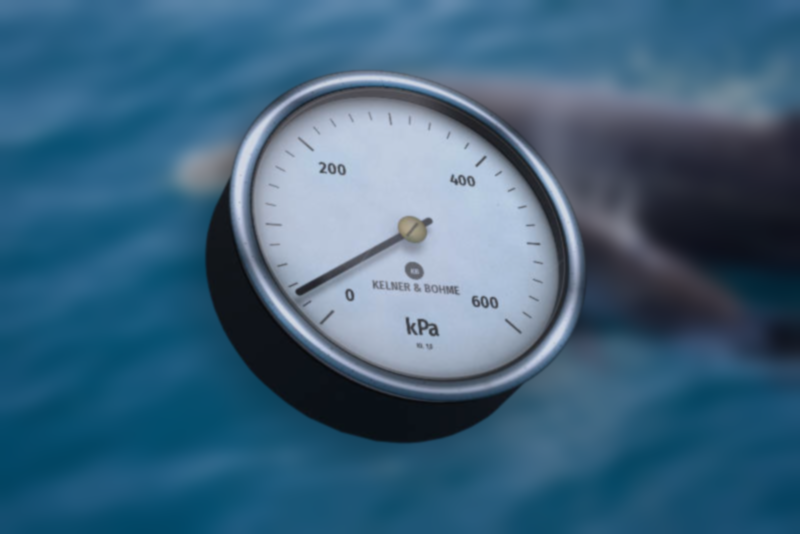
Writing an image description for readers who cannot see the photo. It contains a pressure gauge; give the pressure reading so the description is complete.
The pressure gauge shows 30 kPa
